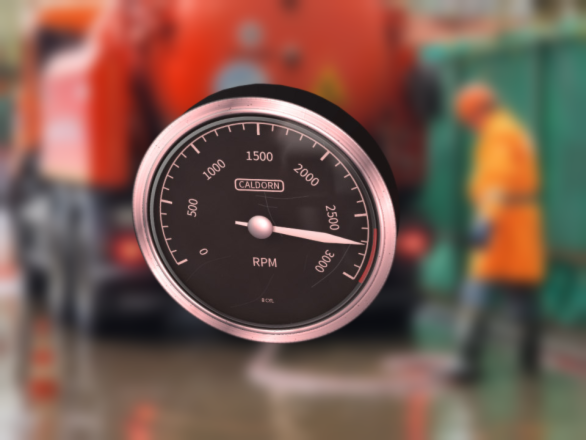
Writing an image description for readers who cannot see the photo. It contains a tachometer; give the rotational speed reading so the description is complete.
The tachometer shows 2700 rpm
